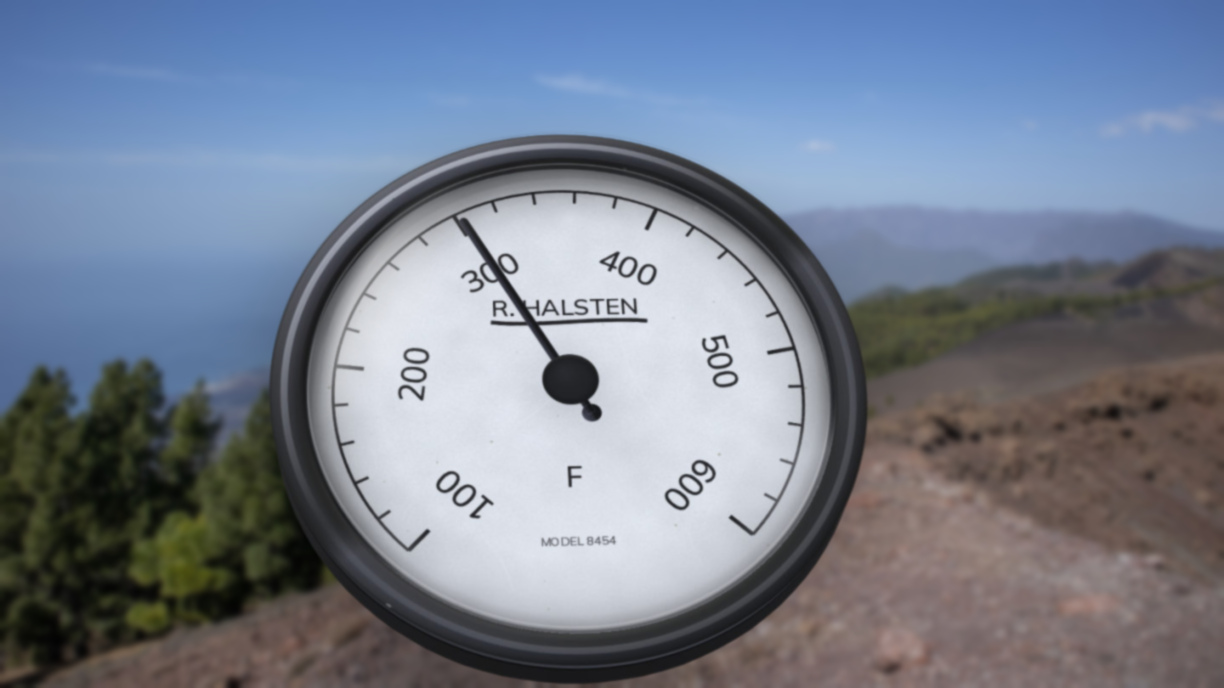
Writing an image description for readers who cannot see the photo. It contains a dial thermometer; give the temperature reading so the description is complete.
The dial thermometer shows 300 °F
